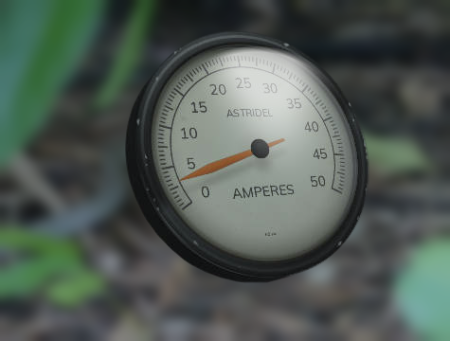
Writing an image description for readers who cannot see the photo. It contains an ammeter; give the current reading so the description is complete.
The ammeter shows 3 A
